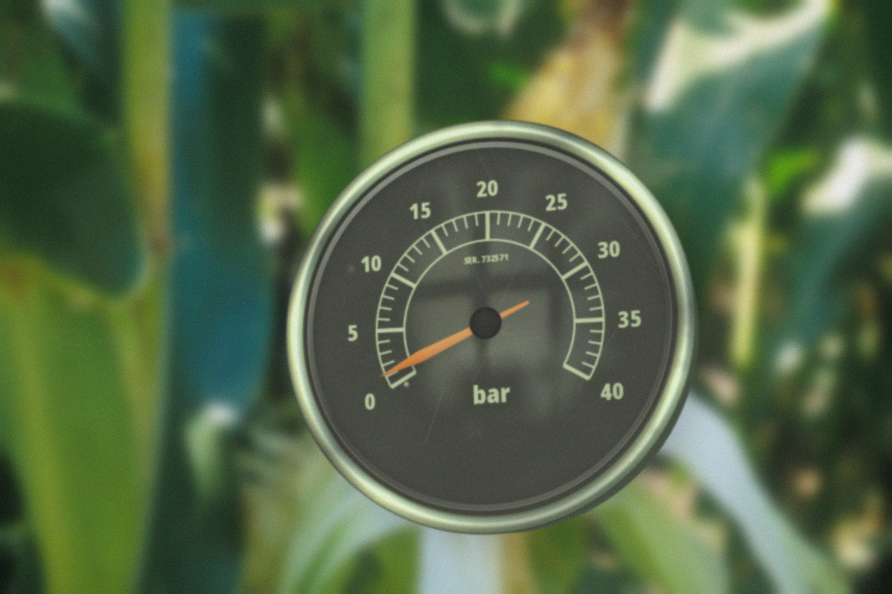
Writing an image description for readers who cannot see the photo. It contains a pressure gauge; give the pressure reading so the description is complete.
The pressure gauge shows 1 bar
